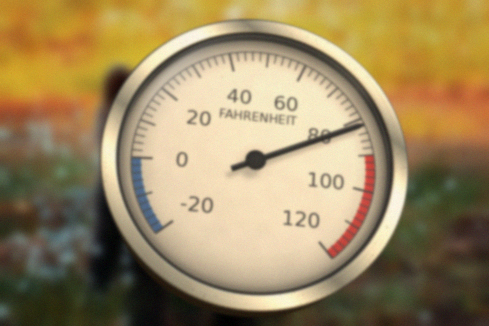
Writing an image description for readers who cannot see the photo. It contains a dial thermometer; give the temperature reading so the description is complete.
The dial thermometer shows 82 °F
